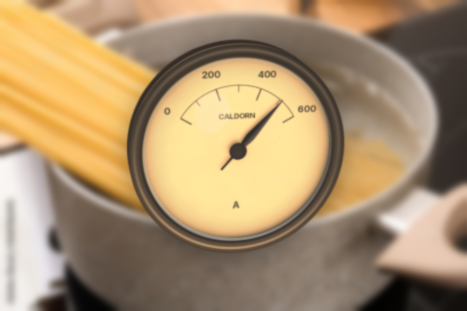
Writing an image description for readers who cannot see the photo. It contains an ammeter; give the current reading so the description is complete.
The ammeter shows 500 A
